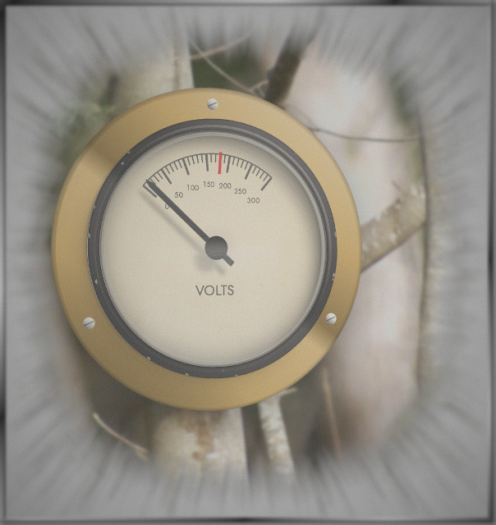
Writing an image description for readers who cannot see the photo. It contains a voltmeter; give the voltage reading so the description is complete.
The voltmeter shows 10 V
